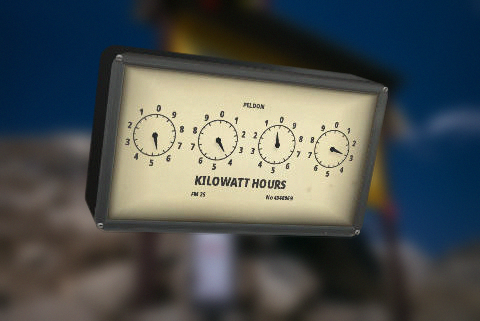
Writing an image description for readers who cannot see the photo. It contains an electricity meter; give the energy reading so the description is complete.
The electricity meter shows 5403 kWh
